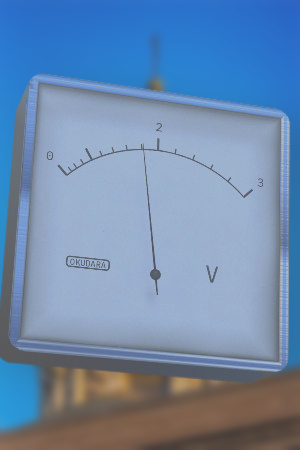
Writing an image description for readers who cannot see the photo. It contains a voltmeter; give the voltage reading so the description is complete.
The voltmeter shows 1.8 V
